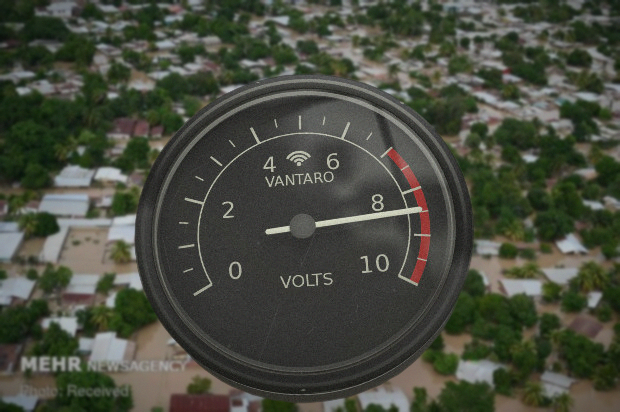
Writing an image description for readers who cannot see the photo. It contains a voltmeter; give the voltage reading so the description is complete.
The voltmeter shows 8.5 V
